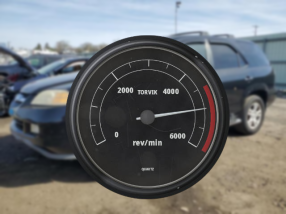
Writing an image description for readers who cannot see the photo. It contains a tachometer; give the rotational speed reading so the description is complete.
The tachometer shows 5000 rpm
